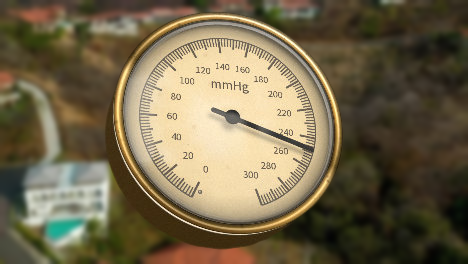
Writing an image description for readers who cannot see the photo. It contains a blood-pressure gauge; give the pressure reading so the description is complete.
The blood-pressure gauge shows 250 mmHg
